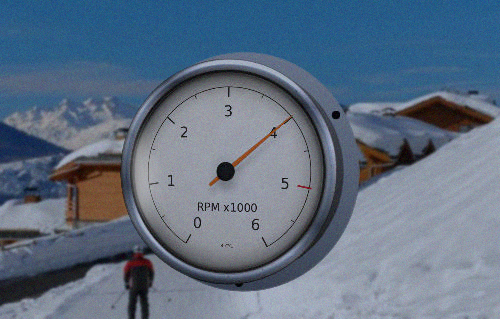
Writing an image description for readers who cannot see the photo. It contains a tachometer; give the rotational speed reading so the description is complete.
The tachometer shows 4000 rpm
